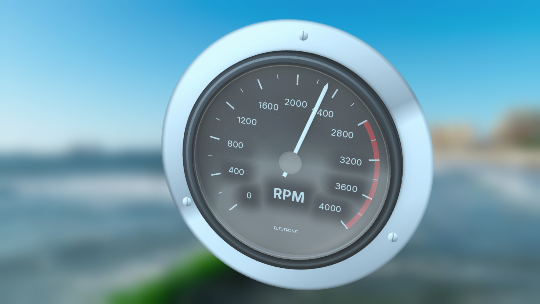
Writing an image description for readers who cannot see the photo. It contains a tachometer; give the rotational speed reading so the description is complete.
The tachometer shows 2300 rpm
